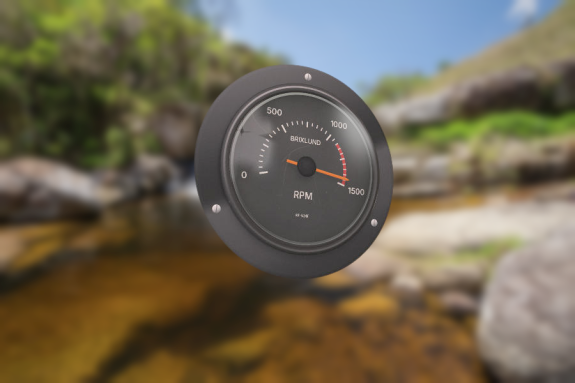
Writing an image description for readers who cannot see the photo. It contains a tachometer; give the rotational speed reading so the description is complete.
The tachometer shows 1450 rpm
